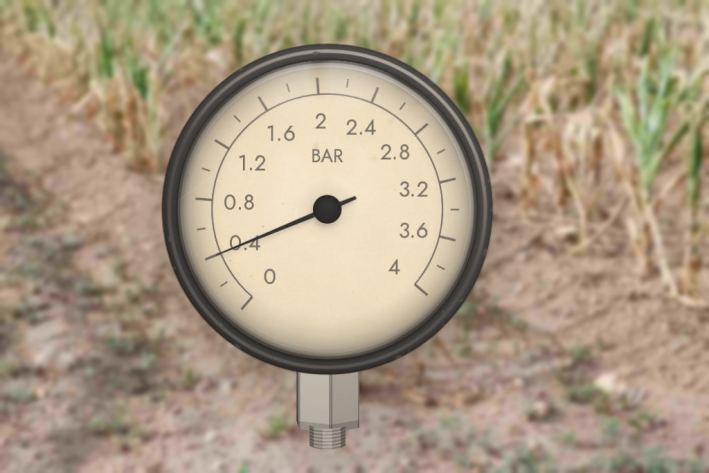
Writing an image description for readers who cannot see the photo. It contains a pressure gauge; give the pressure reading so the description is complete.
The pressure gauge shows 0.4 bar
